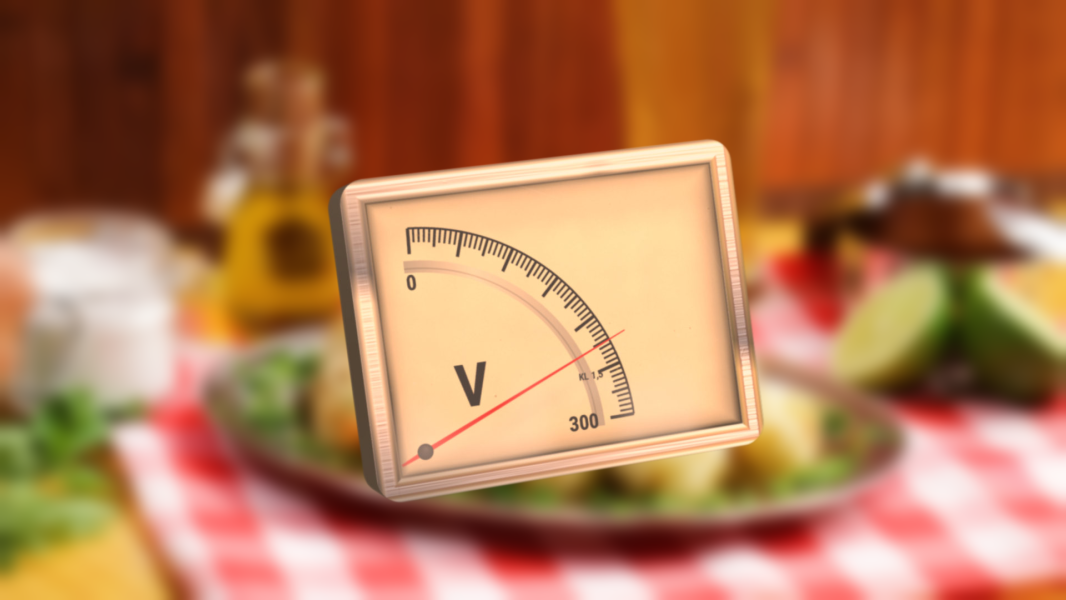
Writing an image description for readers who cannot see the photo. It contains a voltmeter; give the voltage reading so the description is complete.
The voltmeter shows 225 V
